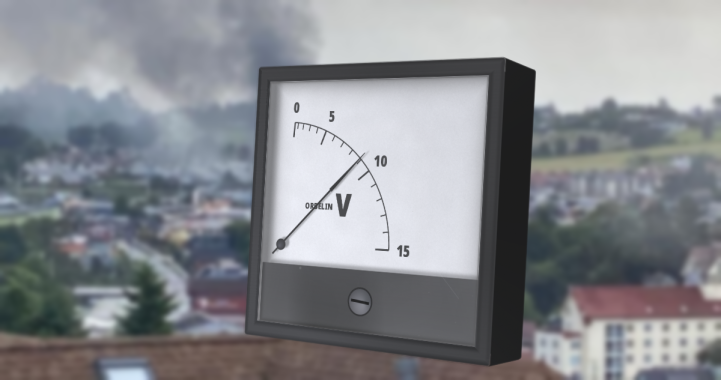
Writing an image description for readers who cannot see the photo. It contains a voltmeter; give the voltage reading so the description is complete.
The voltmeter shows 9 V
